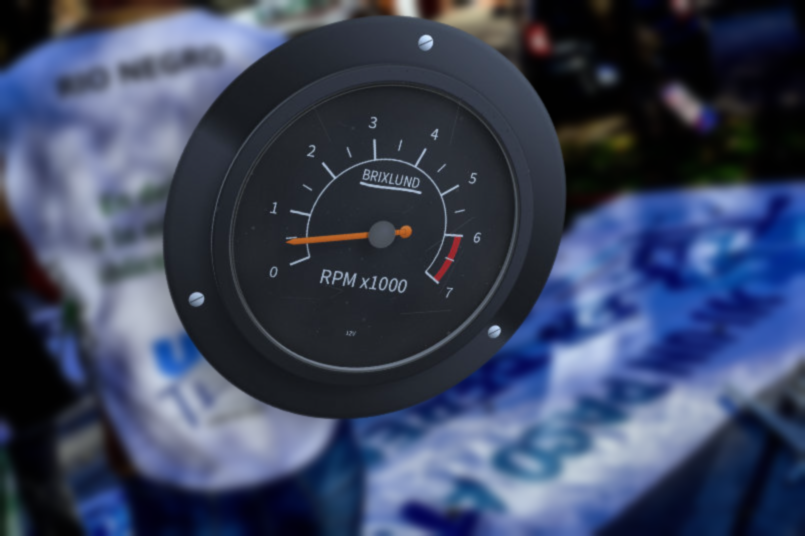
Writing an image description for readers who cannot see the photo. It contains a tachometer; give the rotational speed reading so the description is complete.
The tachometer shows 500 rpm
